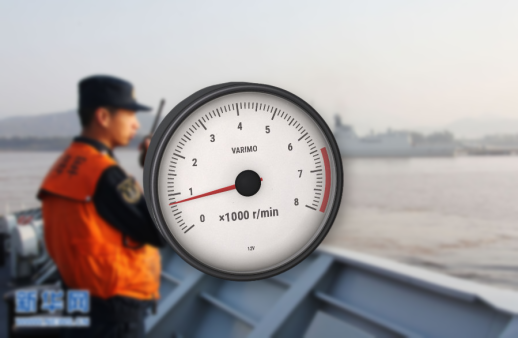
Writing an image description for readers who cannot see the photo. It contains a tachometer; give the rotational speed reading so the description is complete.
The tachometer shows 800 rpm
